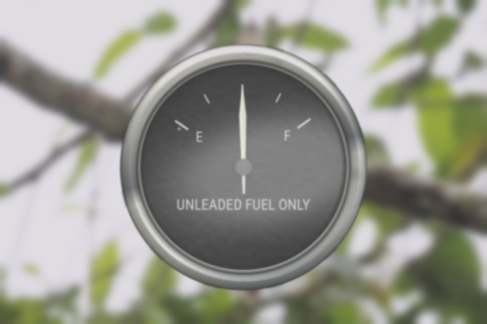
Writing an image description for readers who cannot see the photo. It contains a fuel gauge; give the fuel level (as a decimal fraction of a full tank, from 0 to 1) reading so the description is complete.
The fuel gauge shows 0.5
